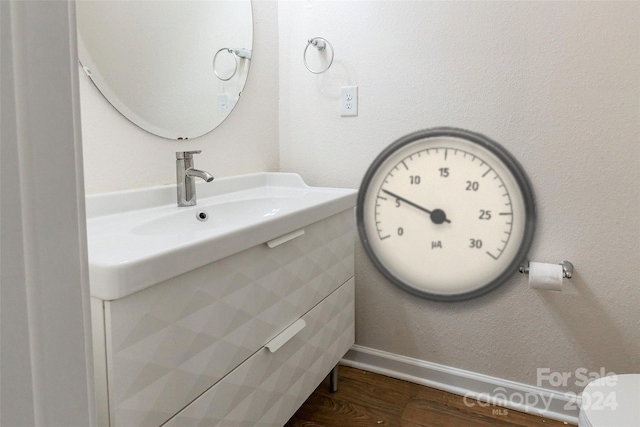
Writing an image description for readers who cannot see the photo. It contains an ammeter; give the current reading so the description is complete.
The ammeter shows 6 µA
